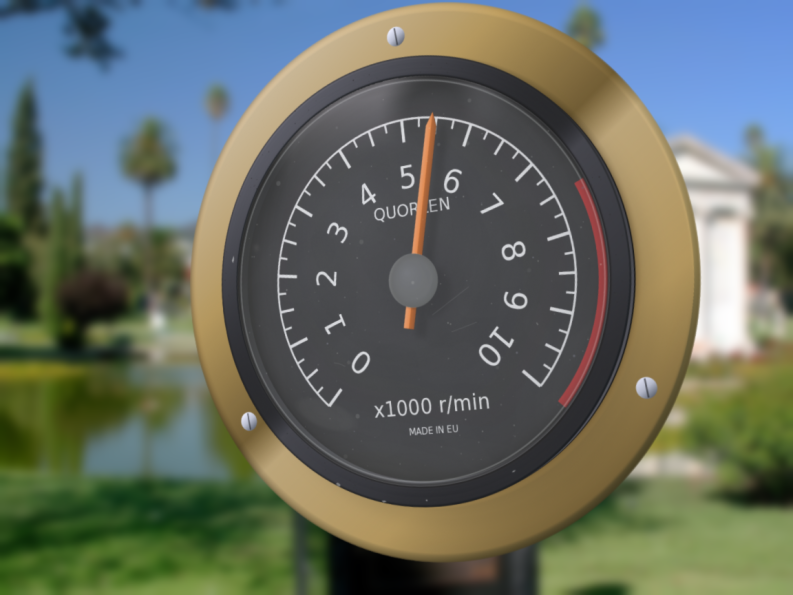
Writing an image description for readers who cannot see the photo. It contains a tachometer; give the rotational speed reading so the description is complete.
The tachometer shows 5500 rpm
